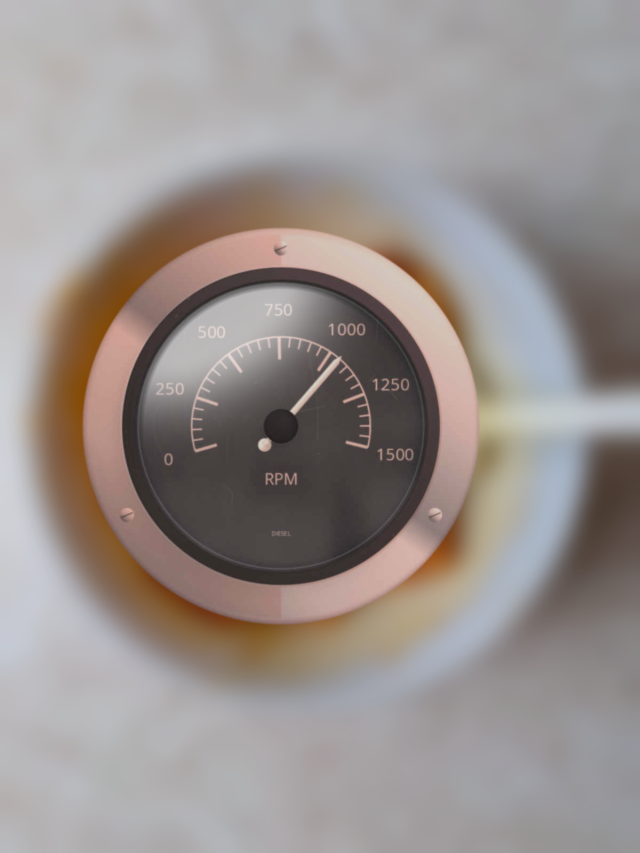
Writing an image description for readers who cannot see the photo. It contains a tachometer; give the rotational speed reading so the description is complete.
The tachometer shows 1050 rpm
